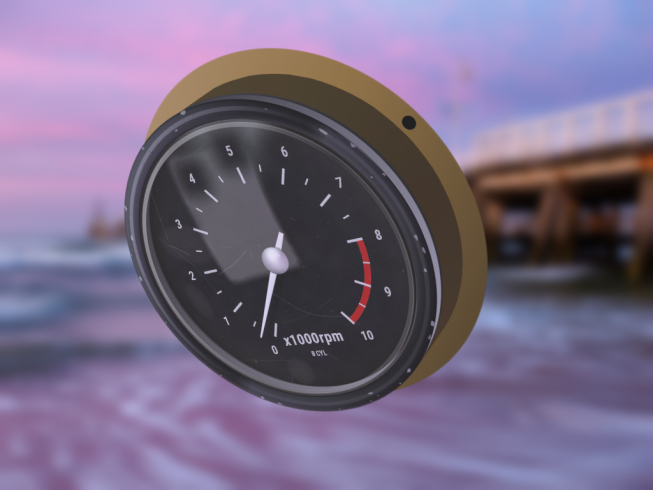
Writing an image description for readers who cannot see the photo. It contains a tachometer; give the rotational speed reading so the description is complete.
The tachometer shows 250 rpm
